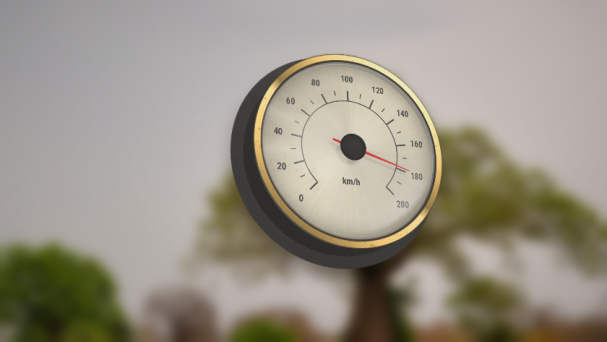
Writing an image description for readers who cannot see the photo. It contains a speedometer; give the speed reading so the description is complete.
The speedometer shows 180 km/h
